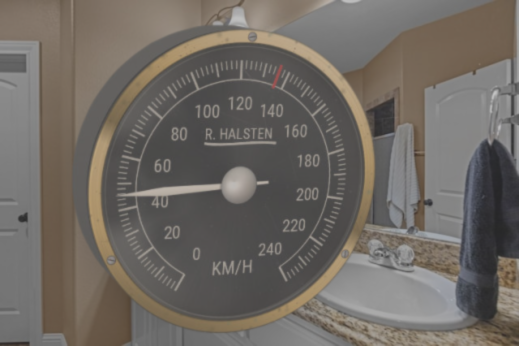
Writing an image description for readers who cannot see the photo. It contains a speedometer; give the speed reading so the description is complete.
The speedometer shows 46 km/h
